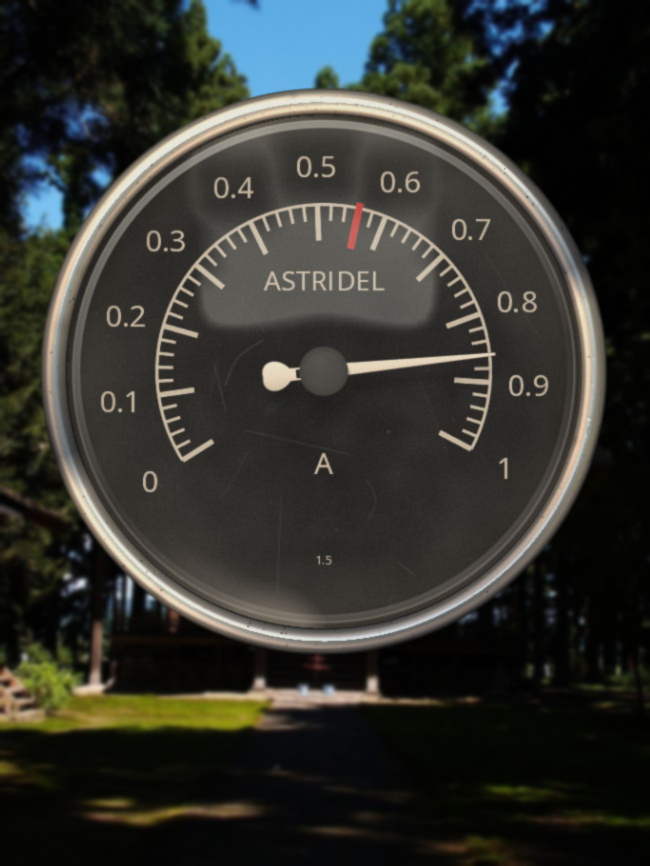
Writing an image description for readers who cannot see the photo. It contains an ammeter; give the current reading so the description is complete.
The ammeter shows 0.86 A
